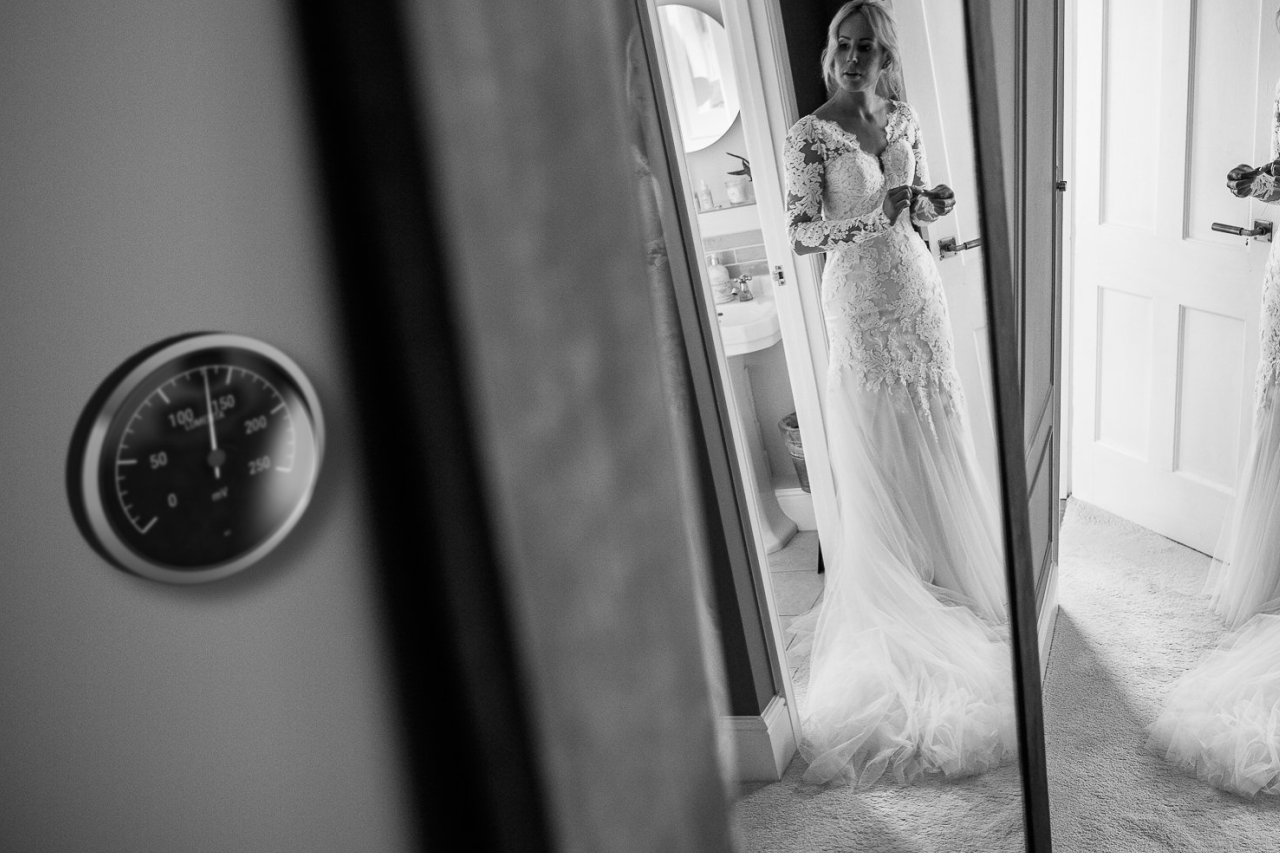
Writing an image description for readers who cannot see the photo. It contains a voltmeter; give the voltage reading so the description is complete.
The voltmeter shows 130 mV
